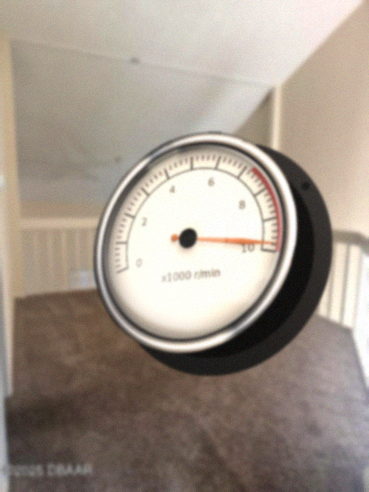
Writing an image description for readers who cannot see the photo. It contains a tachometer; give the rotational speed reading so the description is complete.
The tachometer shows 9800 rpm
